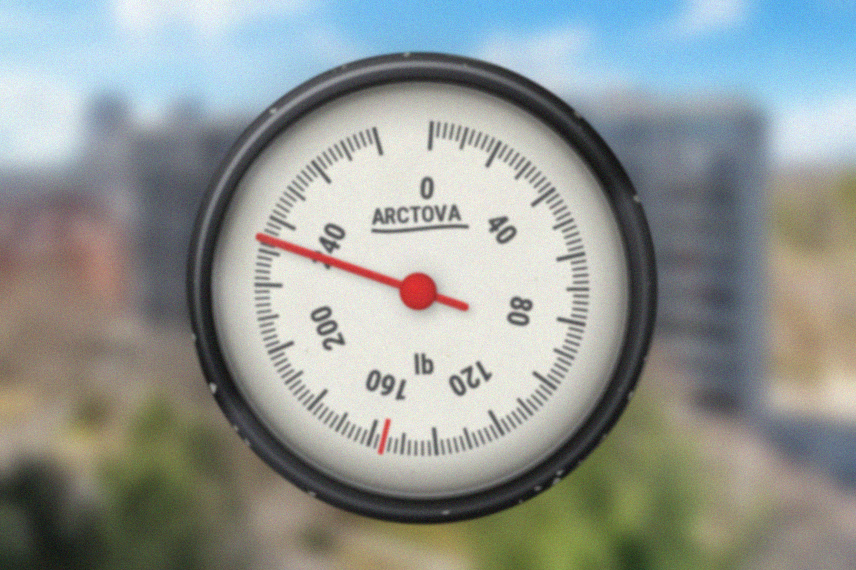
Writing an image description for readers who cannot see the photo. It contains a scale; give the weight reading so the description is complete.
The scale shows 234 lb
